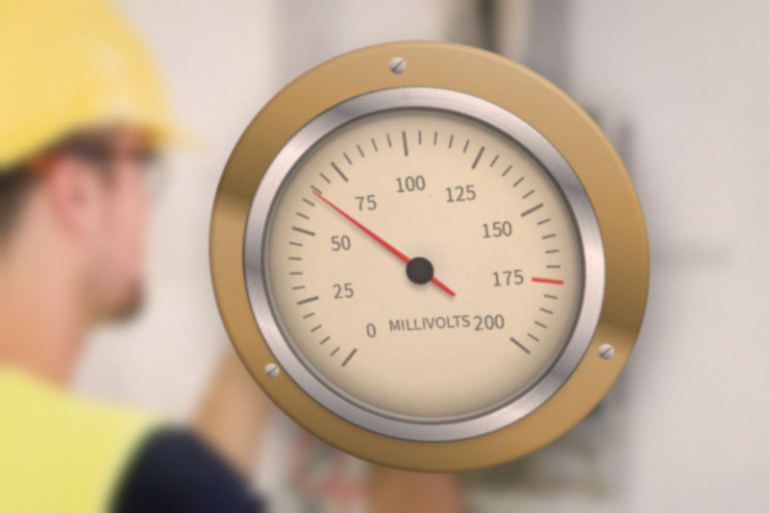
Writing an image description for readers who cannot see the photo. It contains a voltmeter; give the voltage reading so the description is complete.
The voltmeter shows 65 mV
